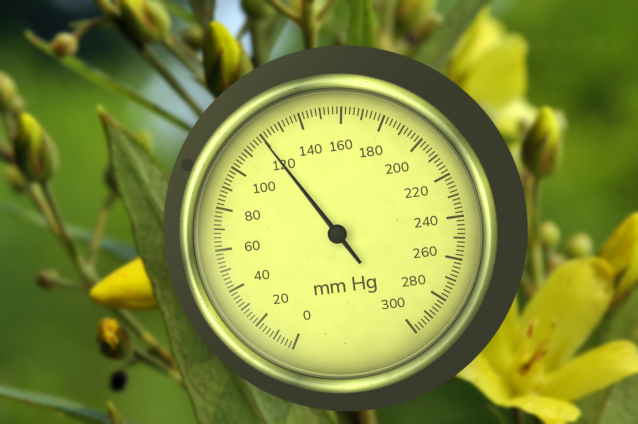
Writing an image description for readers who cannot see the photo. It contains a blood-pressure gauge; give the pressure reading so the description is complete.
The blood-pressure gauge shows 120 mmHg
